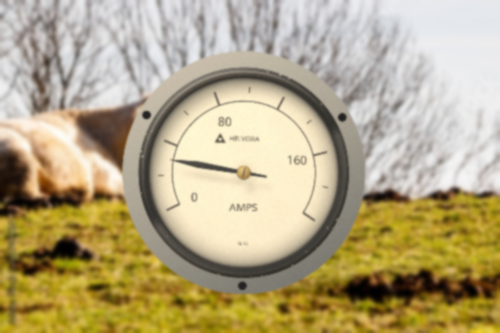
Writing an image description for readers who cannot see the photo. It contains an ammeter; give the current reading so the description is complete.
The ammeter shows 30 A
